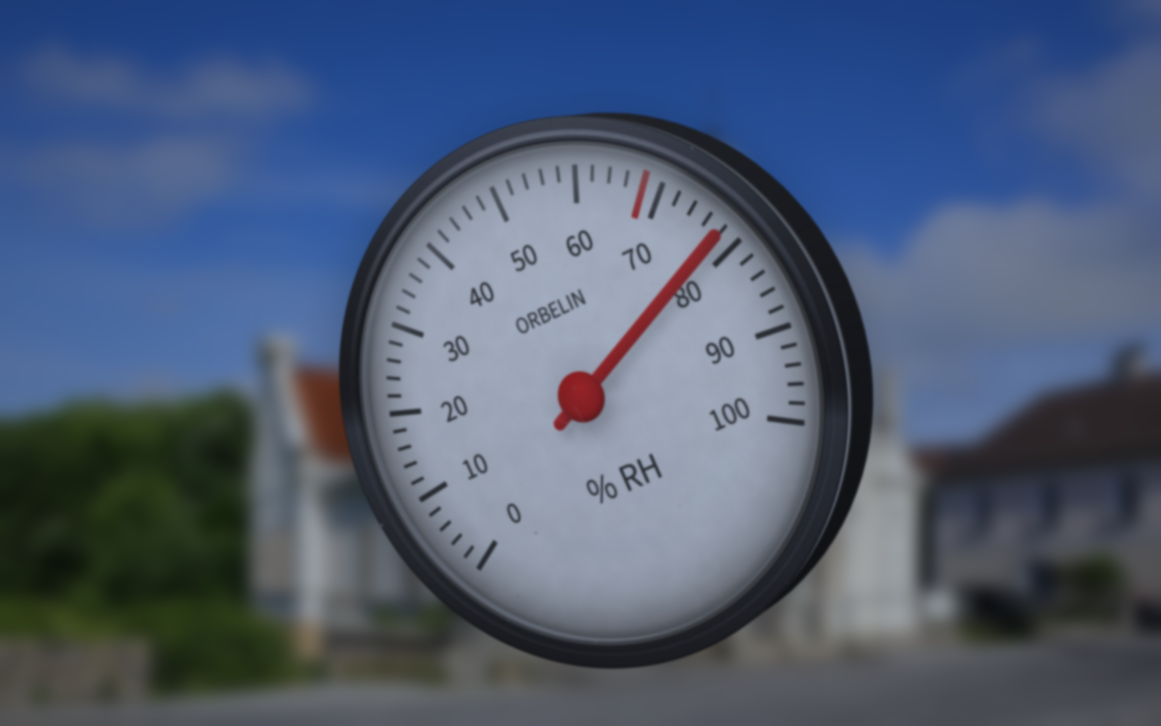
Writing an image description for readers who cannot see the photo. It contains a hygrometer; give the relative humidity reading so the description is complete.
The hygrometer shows 78 %
